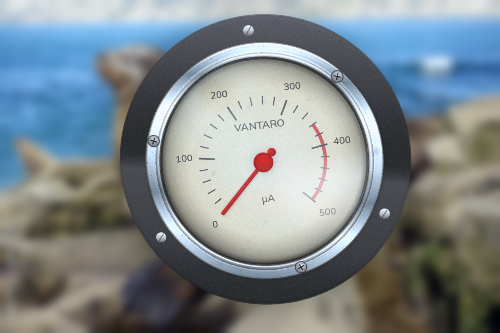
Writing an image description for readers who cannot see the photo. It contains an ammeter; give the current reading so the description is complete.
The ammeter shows 0 µA
